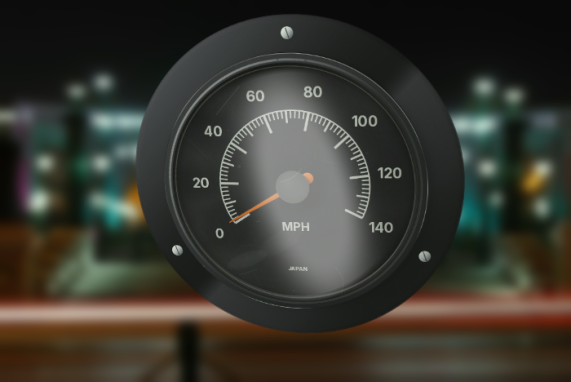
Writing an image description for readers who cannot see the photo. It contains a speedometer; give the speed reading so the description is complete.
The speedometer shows 2 mph
